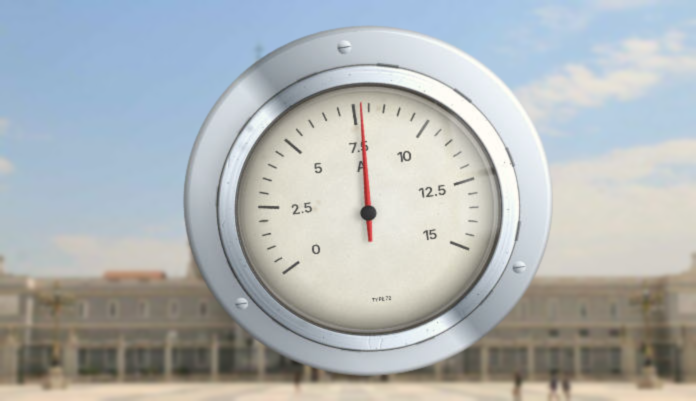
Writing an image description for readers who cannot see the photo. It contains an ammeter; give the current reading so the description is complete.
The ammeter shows 7.75 A
